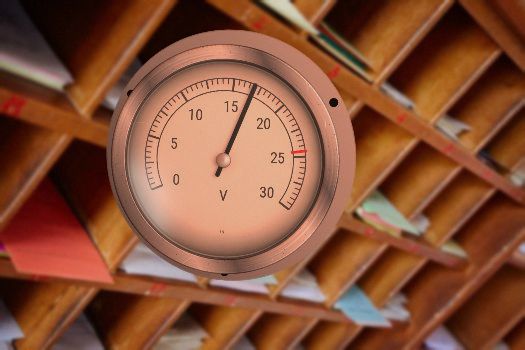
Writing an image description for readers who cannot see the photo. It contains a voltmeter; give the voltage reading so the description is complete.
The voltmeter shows 17 V
